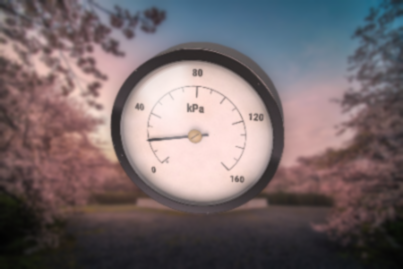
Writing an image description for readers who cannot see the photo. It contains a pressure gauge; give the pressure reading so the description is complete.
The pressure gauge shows 20 kPa
